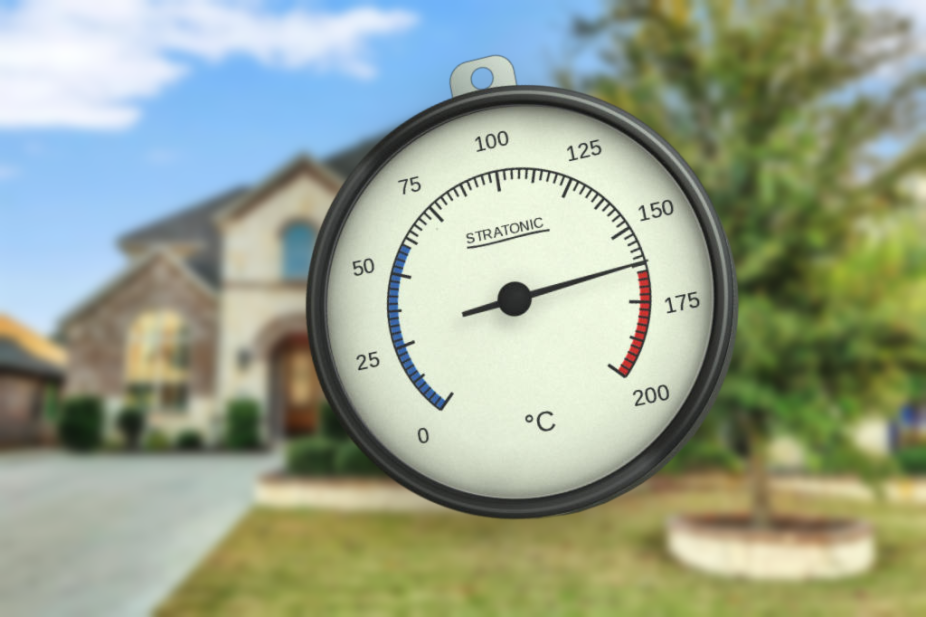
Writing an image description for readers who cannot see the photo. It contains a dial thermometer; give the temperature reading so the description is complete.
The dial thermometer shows 162.5 °C
